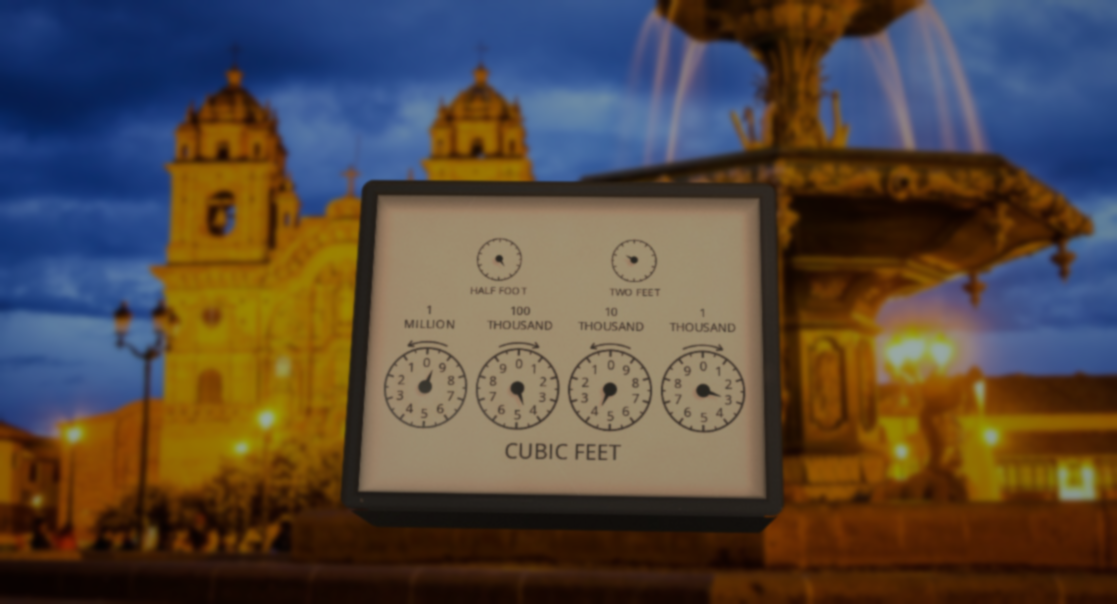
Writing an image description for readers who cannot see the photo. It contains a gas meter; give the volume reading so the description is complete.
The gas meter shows 944300 ft³
